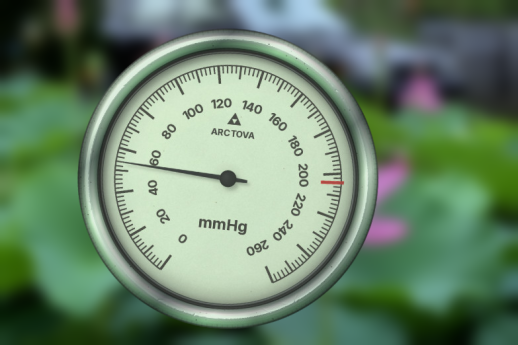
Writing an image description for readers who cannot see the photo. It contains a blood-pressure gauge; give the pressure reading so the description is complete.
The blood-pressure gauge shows 54 mmHg
